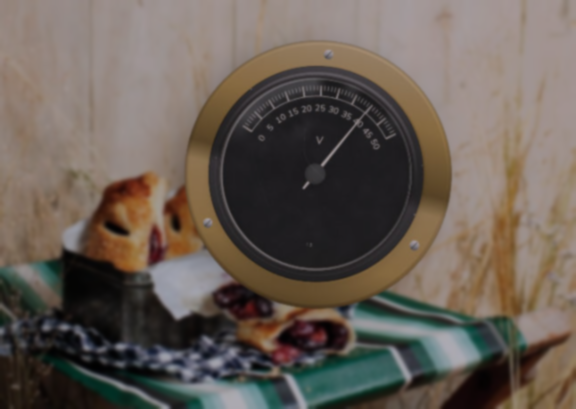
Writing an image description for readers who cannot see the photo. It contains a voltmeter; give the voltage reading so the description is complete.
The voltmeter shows 40 V
